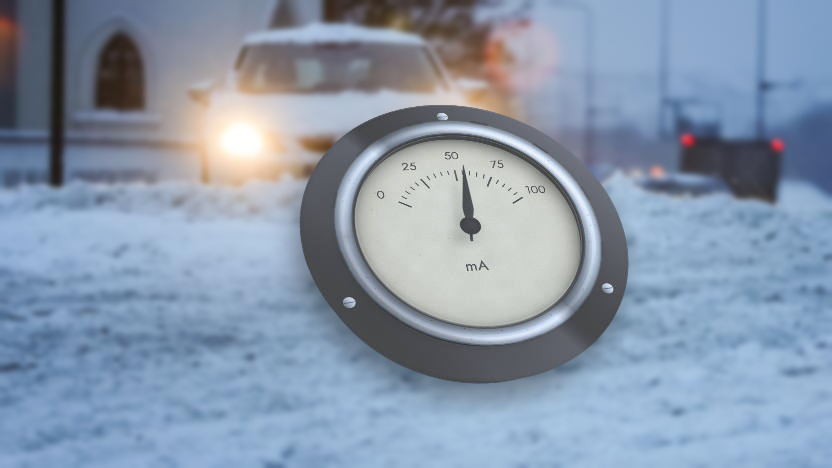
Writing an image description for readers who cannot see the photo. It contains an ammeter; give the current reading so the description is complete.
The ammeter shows 55 mA
